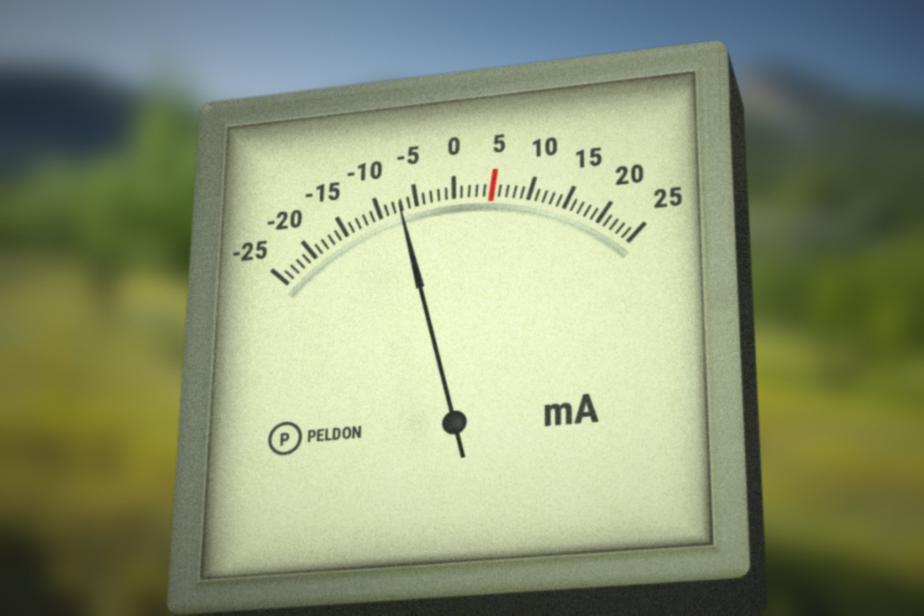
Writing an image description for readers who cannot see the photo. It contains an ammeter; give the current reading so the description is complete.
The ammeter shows -7 mA
